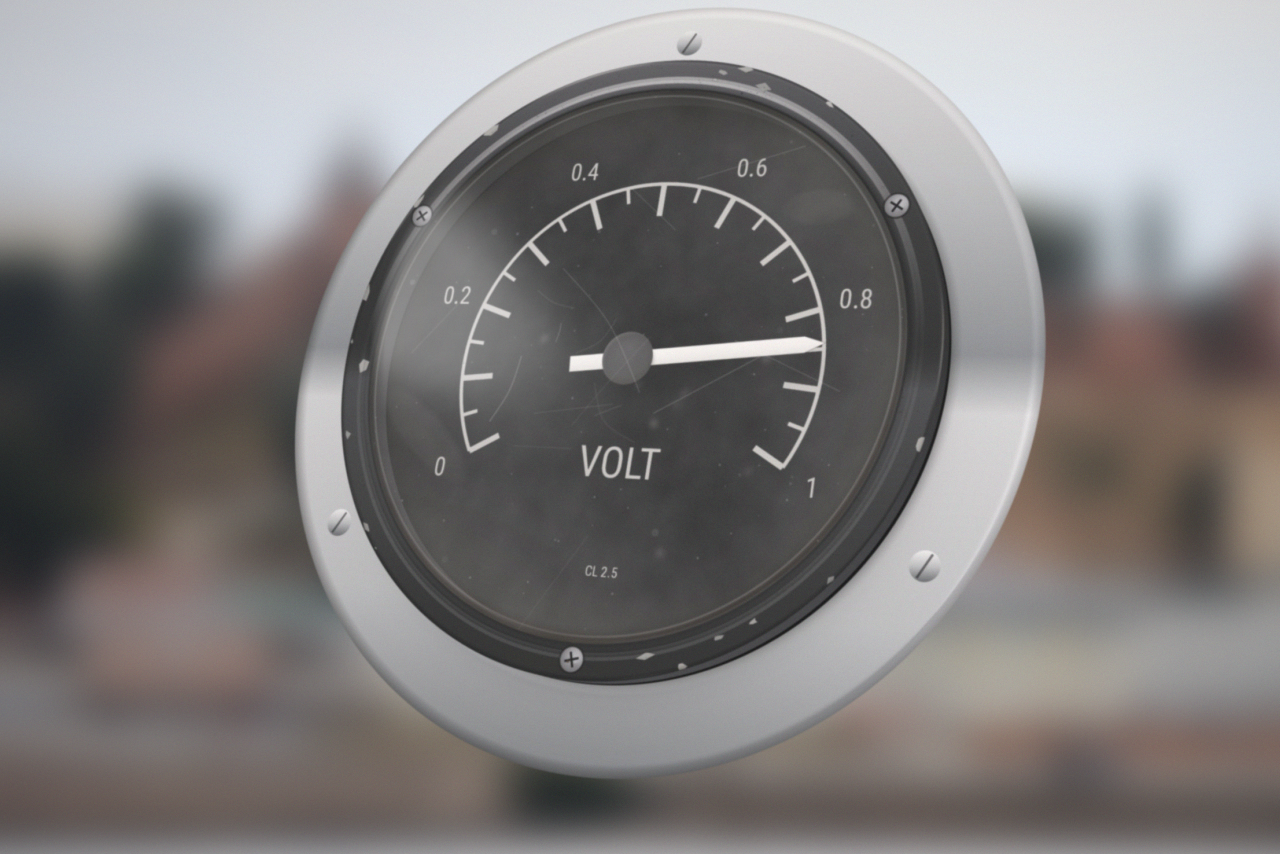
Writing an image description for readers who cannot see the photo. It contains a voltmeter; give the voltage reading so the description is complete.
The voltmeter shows 0.85 V
